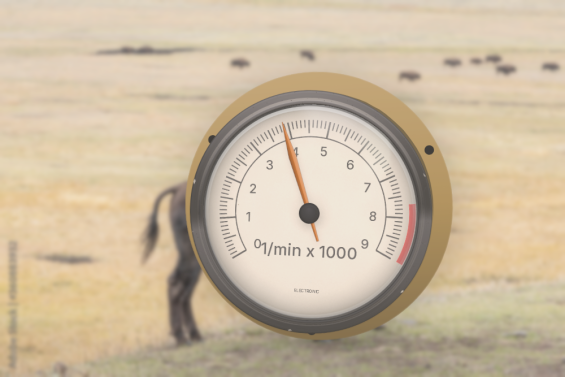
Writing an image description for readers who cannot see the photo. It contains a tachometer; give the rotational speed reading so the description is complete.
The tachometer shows 3900 rpm
